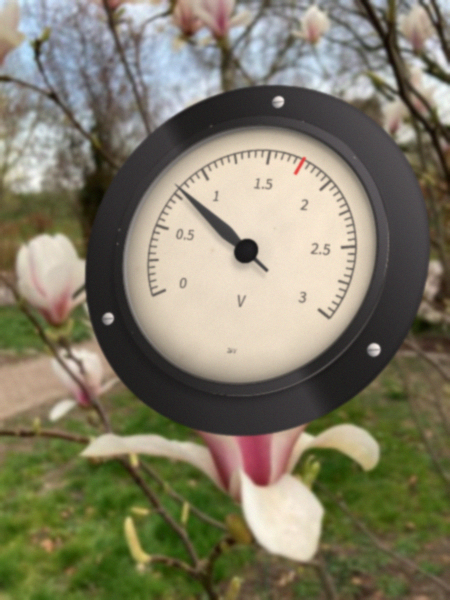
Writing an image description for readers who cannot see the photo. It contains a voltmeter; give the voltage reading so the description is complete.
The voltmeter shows 0.8 V
